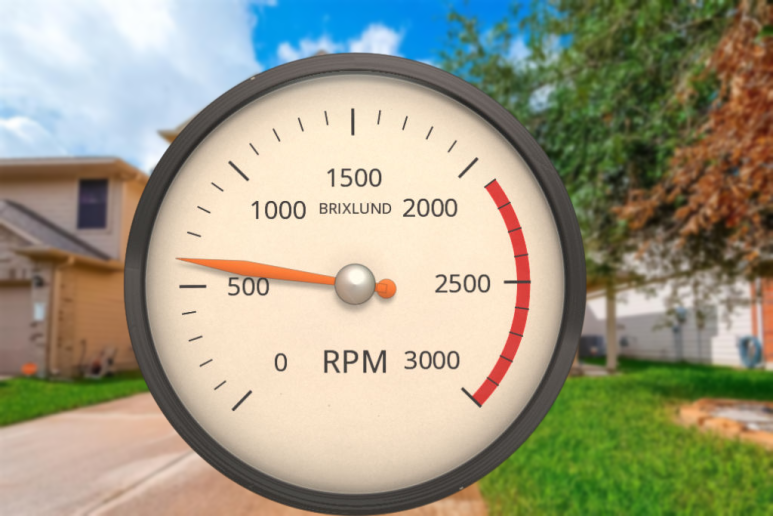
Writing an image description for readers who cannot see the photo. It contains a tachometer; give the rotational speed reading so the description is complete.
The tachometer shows 600 rpm
